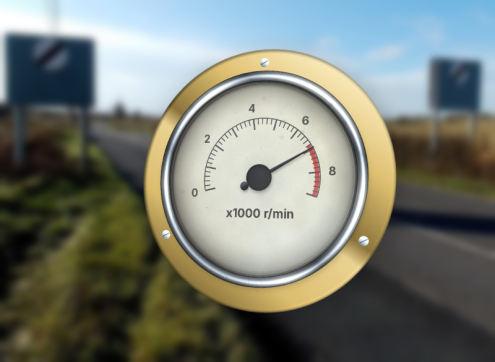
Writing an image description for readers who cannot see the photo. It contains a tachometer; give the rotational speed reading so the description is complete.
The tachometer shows 7000 rpm
